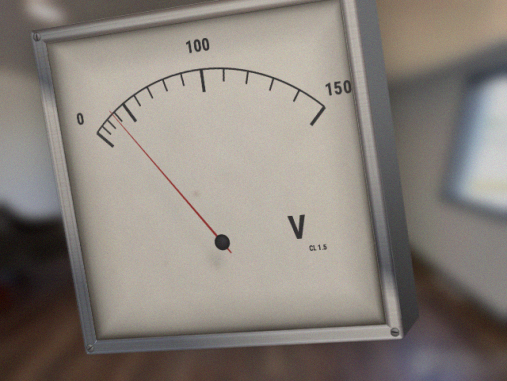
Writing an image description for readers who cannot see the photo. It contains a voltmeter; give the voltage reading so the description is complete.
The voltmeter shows 40 V
